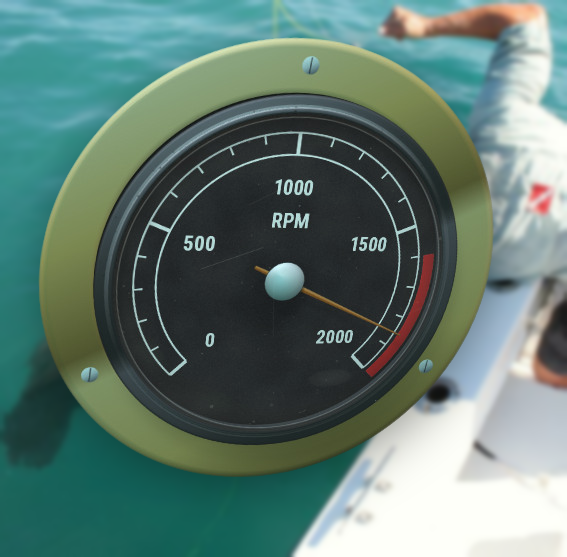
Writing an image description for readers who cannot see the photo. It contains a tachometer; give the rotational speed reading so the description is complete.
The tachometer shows 1850 rpm
